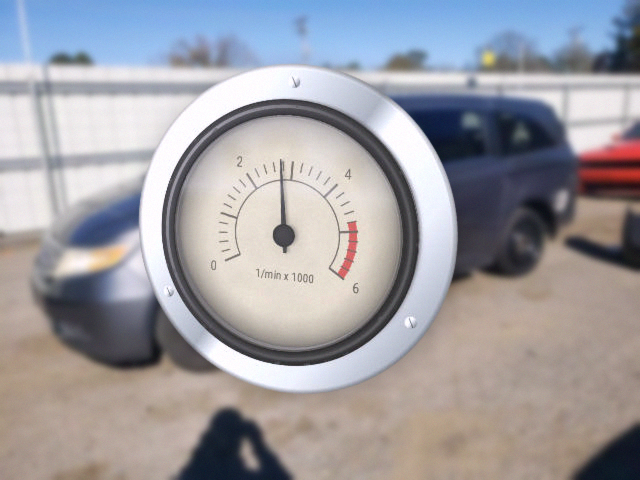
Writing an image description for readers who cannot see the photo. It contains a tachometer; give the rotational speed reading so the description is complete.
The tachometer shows 2800 rpm
